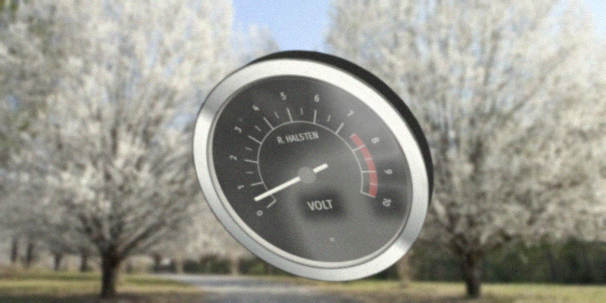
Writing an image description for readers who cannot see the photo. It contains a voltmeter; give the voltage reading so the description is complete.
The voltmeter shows 0.5 V
